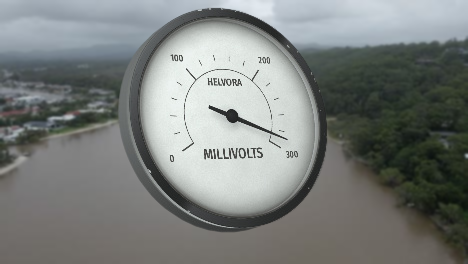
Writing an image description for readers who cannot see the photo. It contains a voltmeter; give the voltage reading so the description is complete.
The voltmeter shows 290 mV
